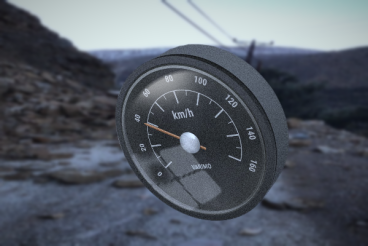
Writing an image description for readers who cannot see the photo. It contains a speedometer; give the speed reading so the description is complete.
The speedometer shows 40 km/h
